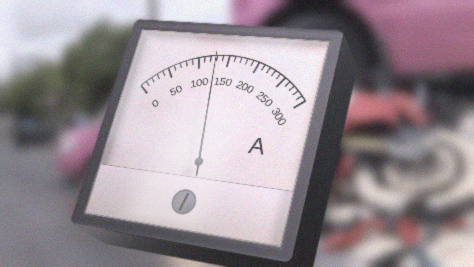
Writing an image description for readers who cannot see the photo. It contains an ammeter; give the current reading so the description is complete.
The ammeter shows 130 A
